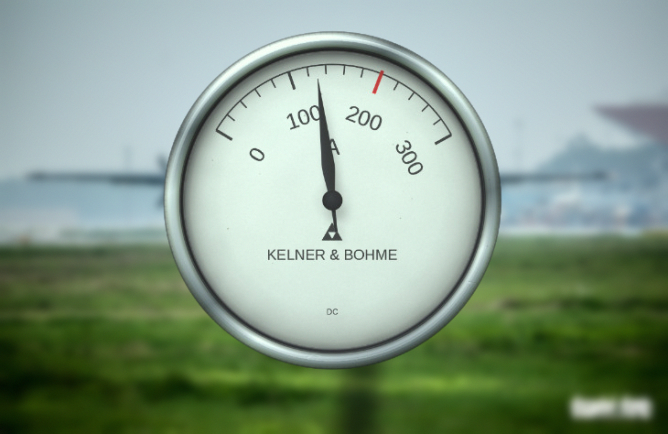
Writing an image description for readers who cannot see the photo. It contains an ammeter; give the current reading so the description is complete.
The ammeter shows 130 A
